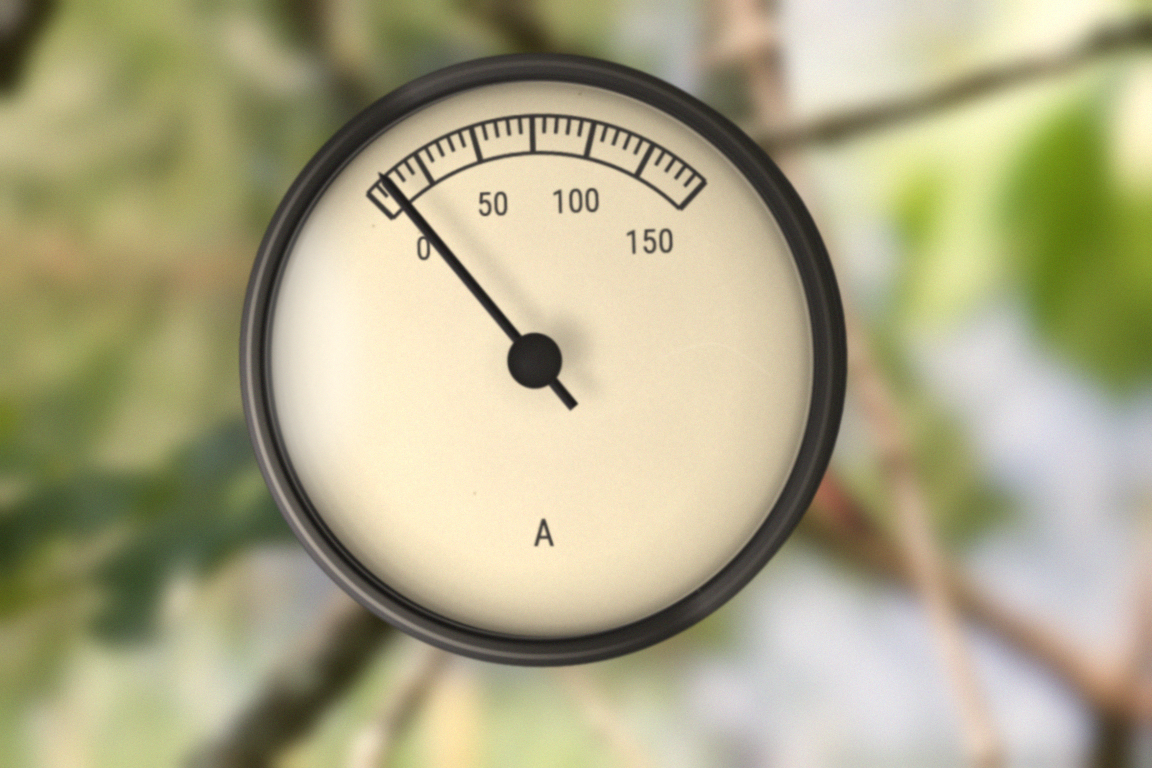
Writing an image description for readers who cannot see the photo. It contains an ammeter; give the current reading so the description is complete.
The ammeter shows 10 A
